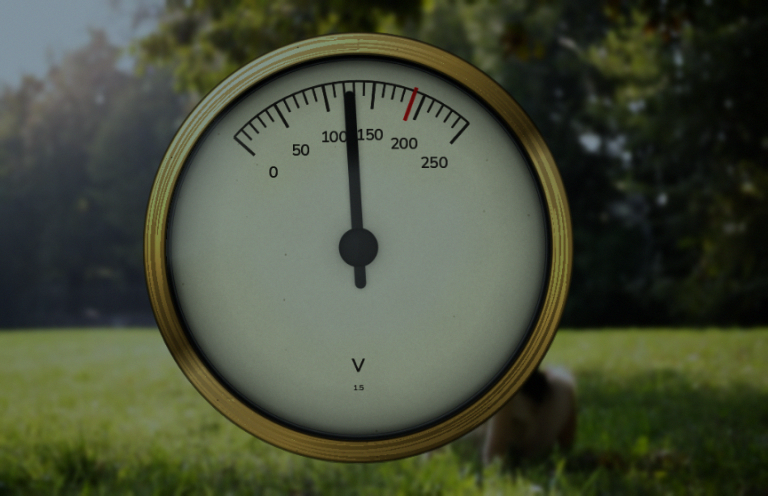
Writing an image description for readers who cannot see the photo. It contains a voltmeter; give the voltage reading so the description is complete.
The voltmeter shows 125 V
